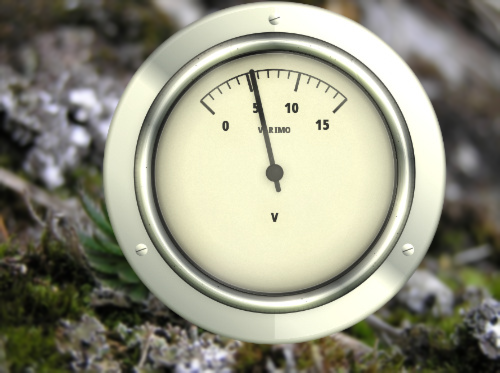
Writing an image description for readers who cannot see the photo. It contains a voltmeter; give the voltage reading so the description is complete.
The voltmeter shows 5.5 V
